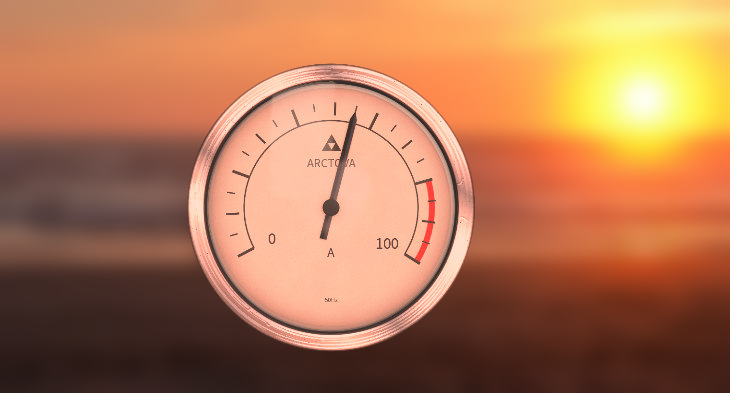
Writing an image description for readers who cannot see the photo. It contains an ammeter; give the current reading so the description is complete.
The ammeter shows 55 A
